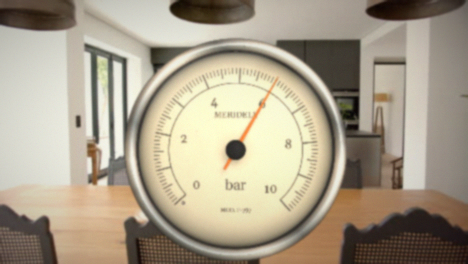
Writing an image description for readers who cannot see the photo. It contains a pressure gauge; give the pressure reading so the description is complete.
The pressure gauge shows 6 bar
